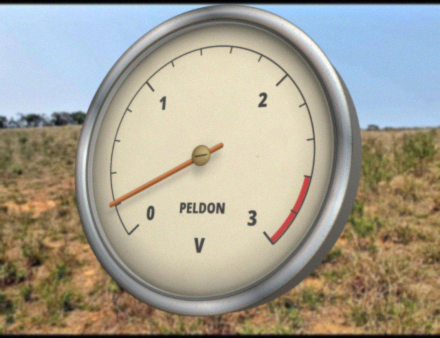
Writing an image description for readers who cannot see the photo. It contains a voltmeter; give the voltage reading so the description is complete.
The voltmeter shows 0.2 V
